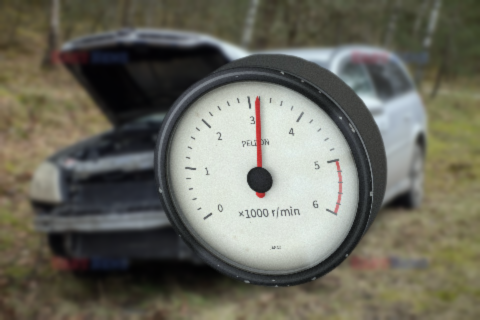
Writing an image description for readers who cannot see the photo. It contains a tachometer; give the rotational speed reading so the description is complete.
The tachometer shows 3200 rpm
